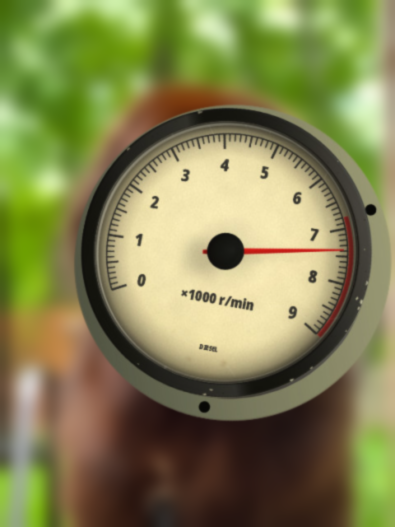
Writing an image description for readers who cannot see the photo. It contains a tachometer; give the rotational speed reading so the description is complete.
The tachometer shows 7400 rpm
